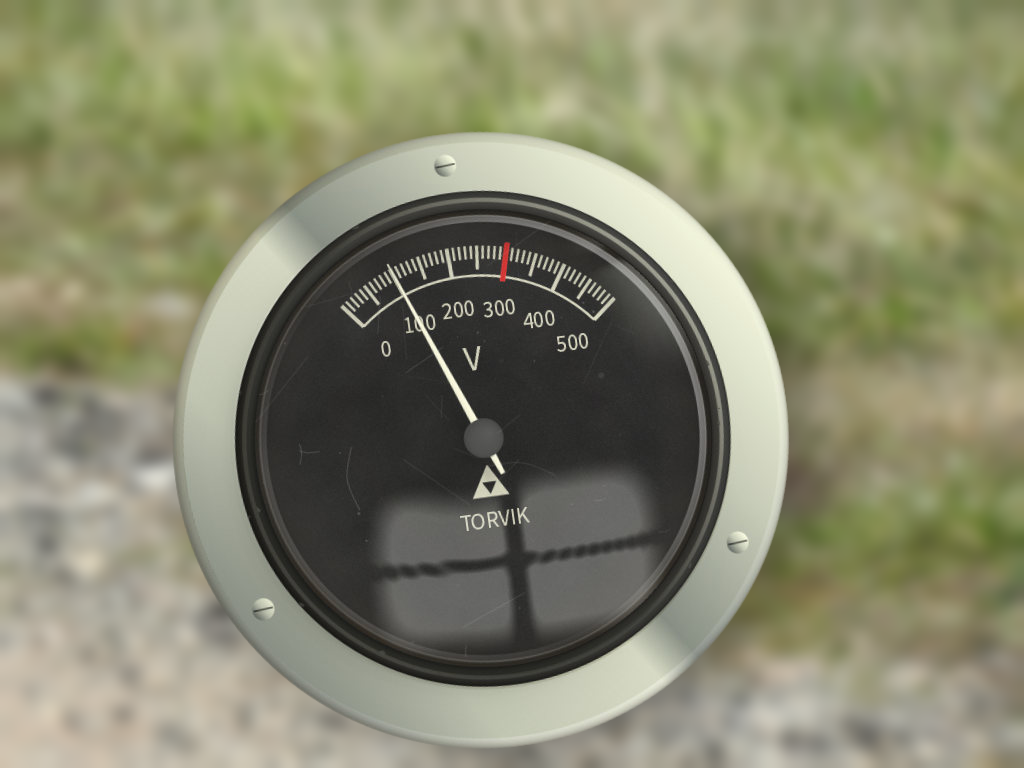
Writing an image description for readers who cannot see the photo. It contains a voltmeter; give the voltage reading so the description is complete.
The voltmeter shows 100 V
